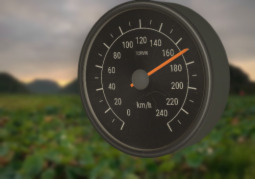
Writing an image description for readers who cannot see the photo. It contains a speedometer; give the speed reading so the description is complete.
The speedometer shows 170 km/h
